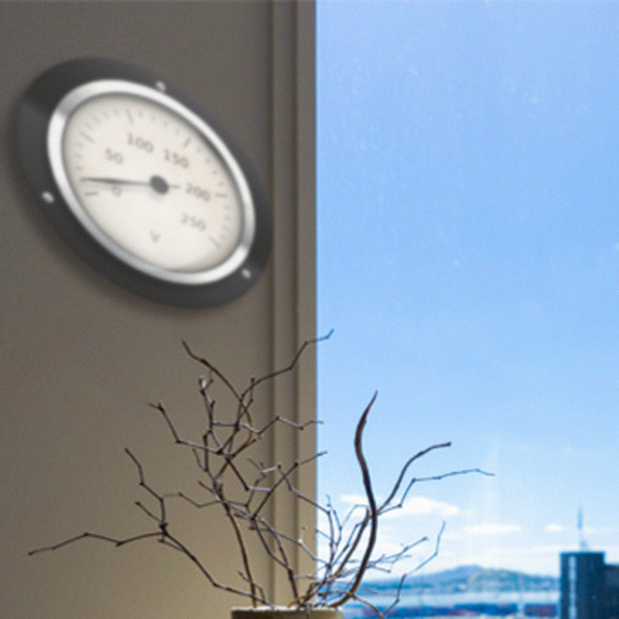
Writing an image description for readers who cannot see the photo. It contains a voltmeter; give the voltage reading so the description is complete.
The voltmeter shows 10 V
